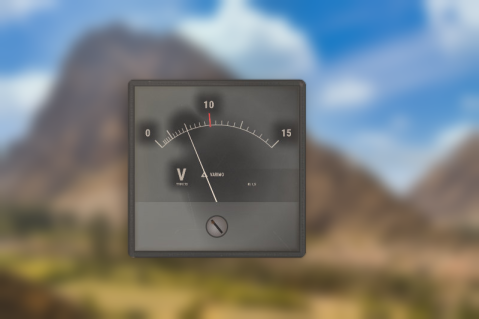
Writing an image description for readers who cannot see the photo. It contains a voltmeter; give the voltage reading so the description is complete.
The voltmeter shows 7.5 V
